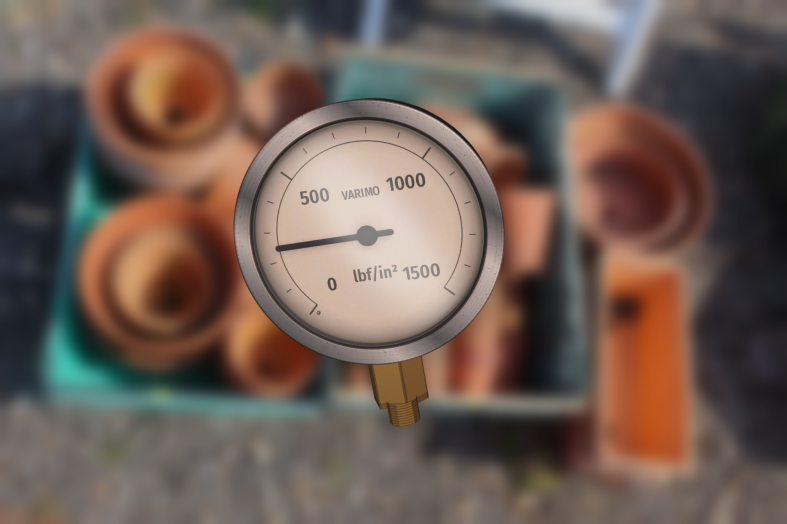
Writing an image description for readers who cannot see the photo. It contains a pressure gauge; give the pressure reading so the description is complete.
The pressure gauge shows 250 psi
